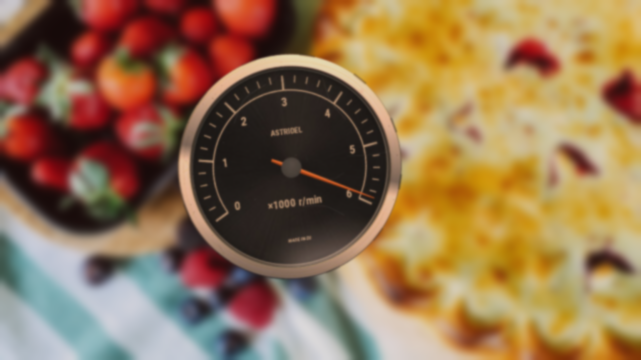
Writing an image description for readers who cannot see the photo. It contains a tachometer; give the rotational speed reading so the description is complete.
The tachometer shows 5900 rpm
